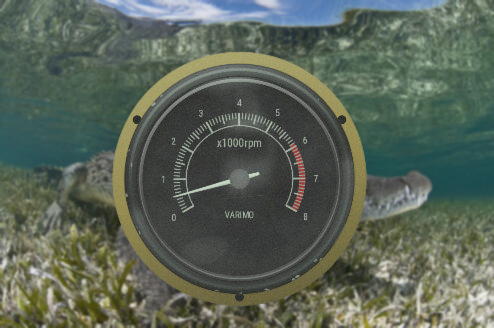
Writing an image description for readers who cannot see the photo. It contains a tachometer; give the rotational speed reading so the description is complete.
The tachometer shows 500 rpm
